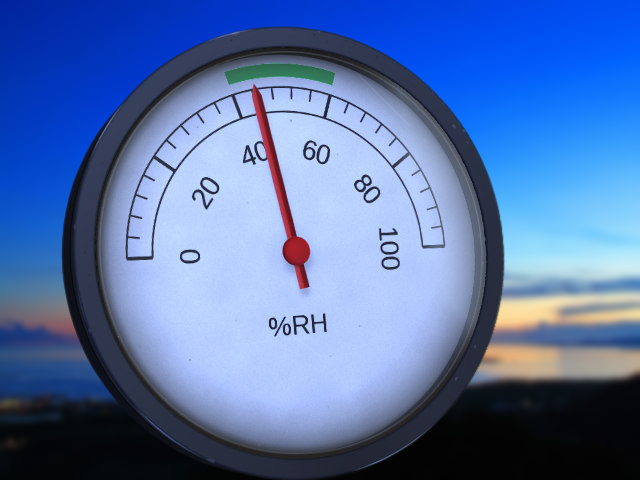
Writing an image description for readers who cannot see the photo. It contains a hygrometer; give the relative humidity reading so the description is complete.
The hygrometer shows 44 %
